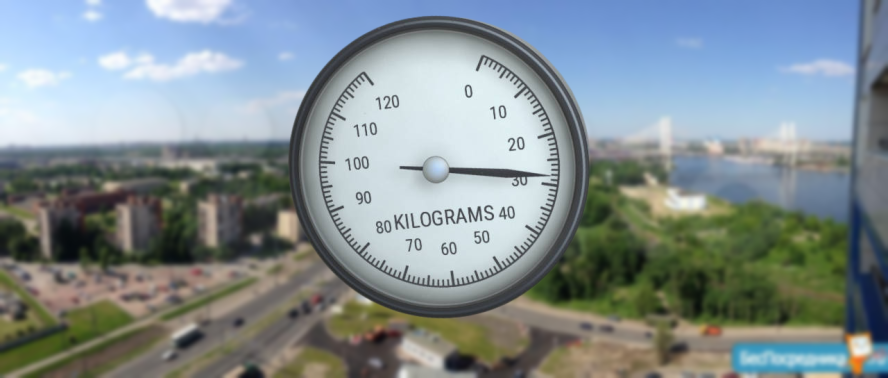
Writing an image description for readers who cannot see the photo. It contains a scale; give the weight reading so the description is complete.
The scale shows 28 kg
